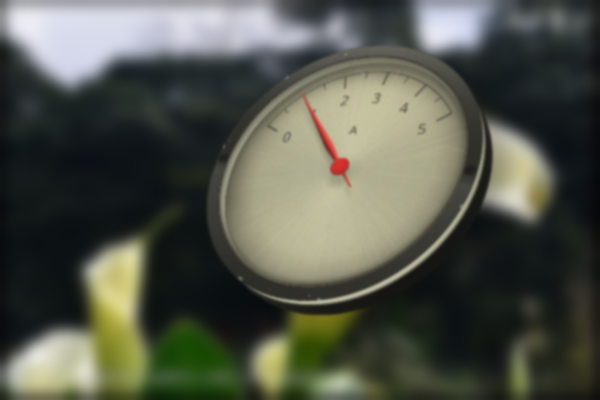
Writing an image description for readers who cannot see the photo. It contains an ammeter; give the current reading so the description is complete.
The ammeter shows 1 A
